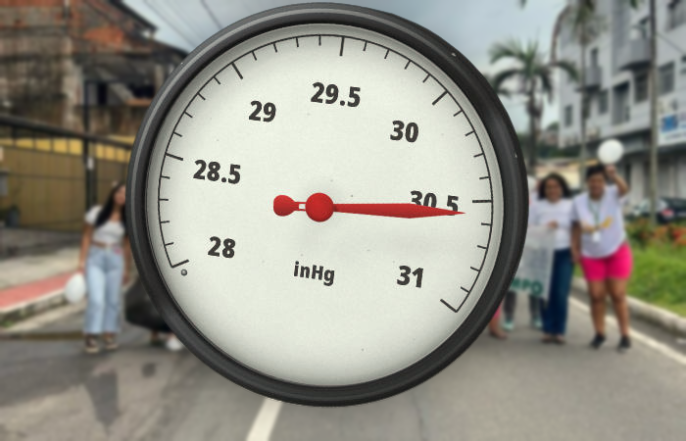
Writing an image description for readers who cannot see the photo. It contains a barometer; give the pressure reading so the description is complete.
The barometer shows 30.55 inHg
